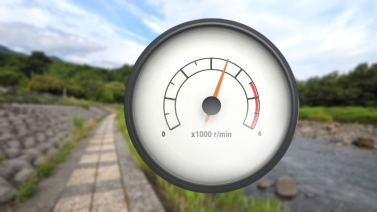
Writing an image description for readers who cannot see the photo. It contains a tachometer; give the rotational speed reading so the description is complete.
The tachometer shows 3500 rpm
